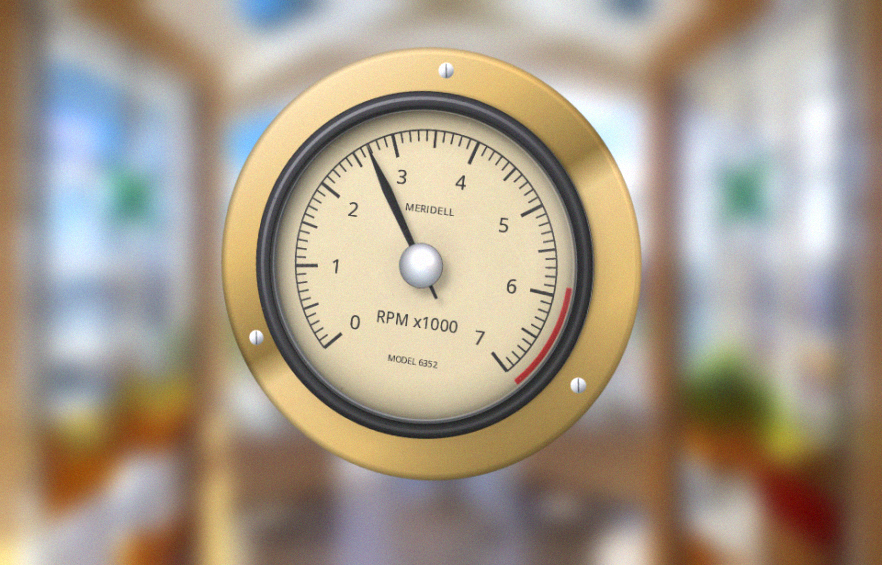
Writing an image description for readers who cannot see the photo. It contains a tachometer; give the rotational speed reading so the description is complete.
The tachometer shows 2700 rpm
